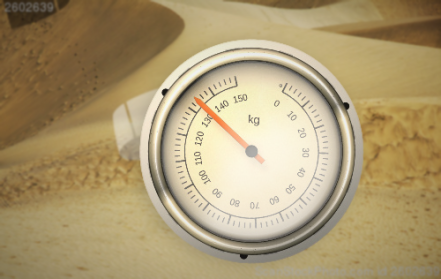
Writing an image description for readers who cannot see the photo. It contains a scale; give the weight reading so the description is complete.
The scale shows 134 kg
